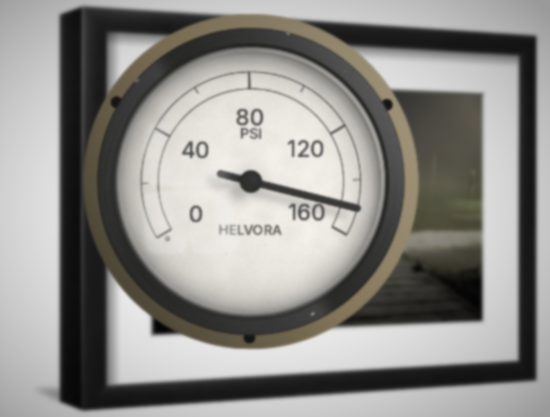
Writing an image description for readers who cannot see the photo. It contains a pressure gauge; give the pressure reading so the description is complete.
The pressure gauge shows 150 psi
